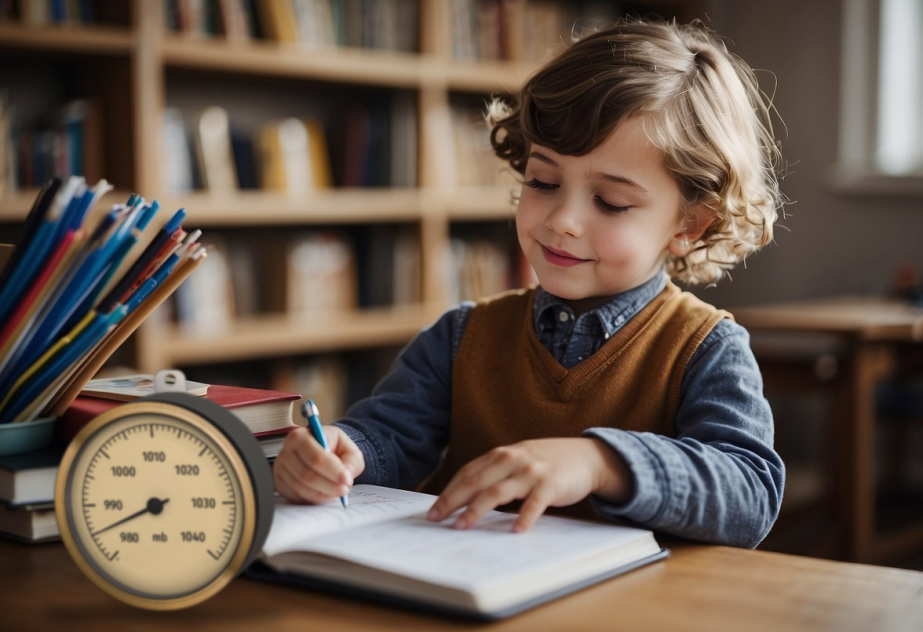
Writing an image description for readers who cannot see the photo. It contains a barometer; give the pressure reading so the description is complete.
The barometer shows 985 mbar
